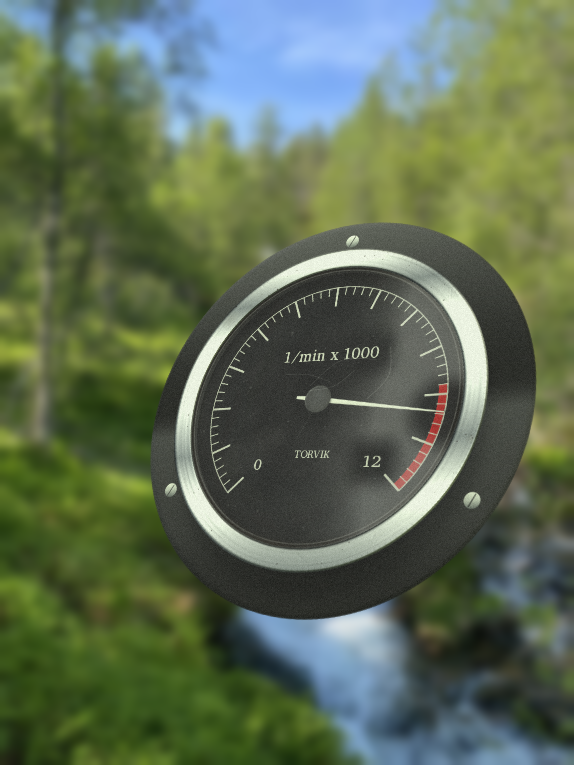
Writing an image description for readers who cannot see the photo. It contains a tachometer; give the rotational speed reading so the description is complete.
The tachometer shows 10400 rpm
